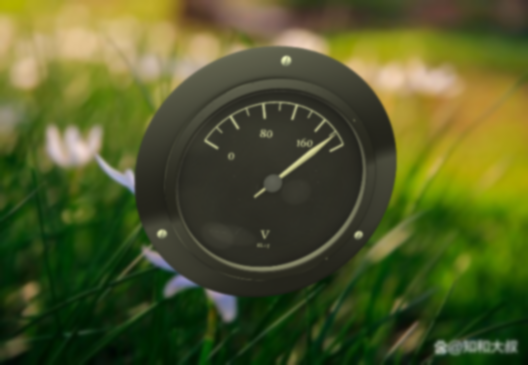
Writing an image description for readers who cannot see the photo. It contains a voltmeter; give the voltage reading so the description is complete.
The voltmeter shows 180 V
